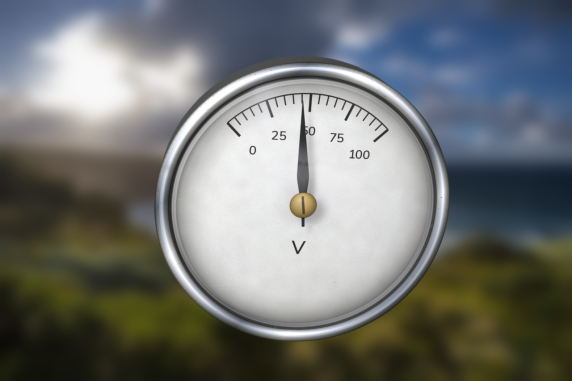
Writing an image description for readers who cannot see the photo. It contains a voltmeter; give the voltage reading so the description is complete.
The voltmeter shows 45 V
